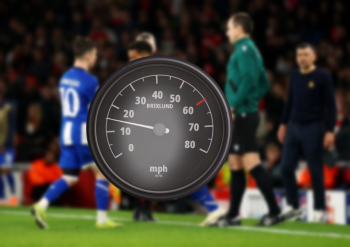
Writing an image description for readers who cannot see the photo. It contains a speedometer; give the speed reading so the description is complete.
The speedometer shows 15 mph
